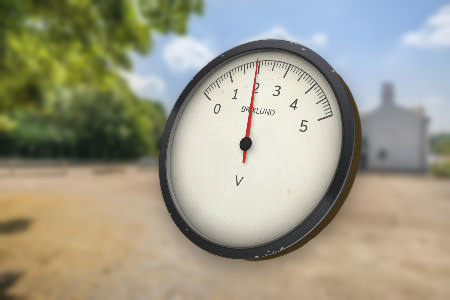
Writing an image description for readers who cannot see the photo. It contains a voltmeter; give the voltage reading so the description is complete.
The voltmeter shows 2 V
